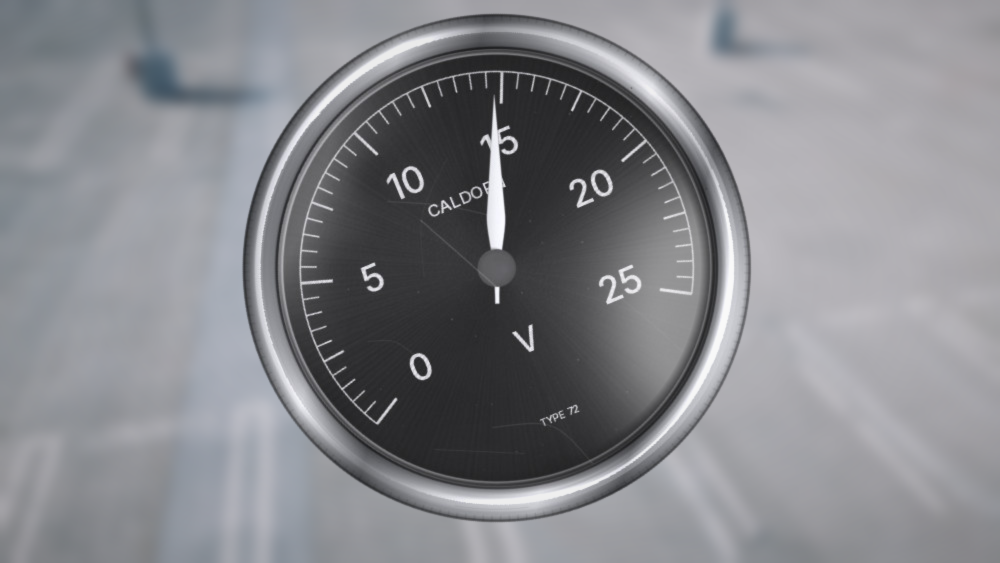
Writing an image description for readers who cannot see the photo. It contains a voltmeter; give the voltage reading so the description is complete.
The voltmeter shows 14.75 V
